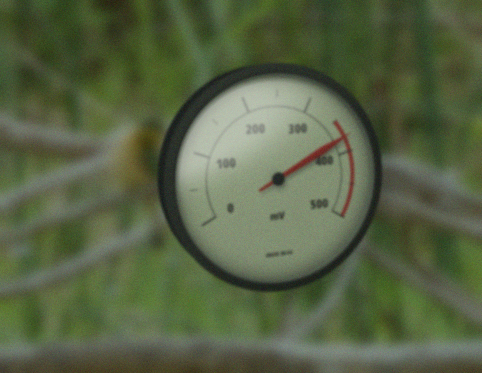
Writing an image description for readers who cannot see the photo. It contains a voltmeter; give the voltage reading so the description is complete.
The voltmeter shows 375 mV
